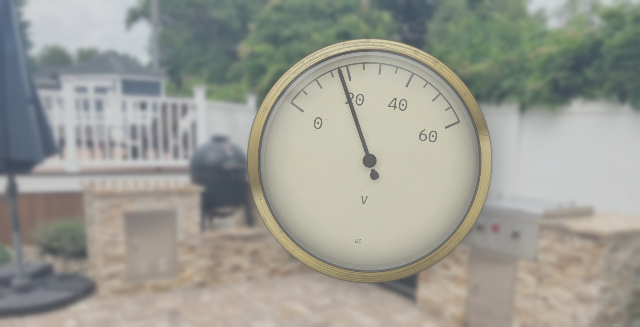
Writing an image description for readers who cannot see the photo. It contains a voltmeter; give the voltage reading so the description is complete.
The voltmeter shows 17.5 V
